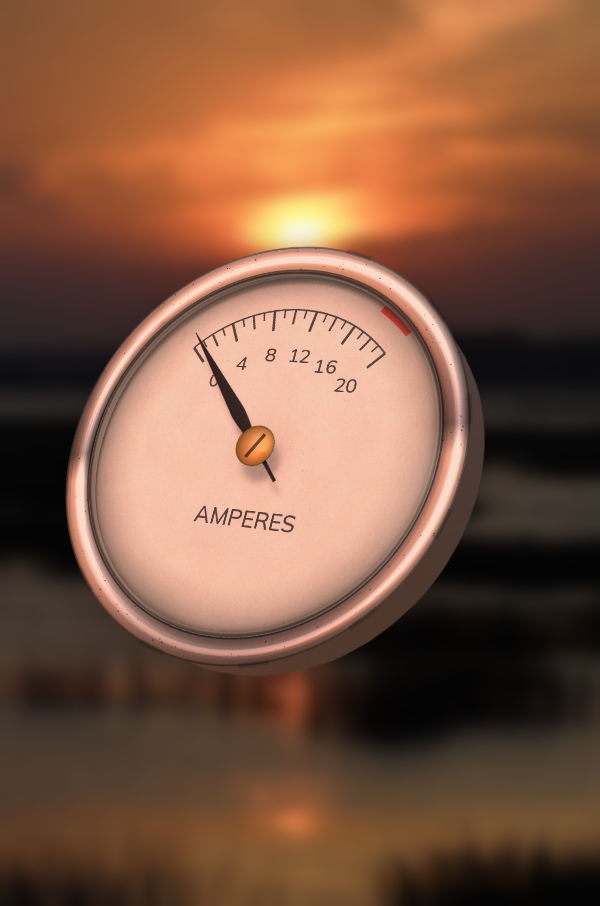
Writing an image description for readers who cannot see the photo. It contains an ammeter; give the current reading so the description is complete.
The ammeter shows 1 A
